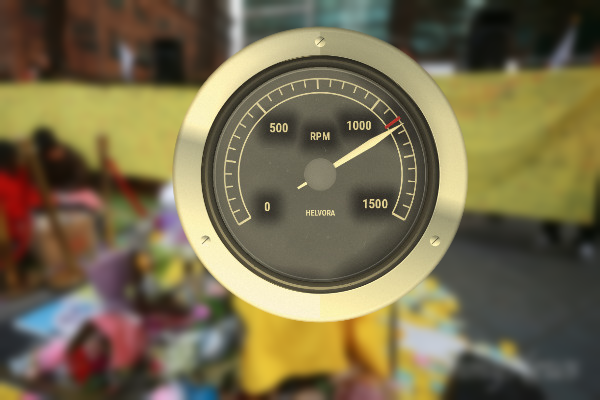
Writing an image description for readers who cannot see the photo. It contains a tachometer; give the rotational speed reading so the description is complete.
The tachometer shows 1125 rpm
